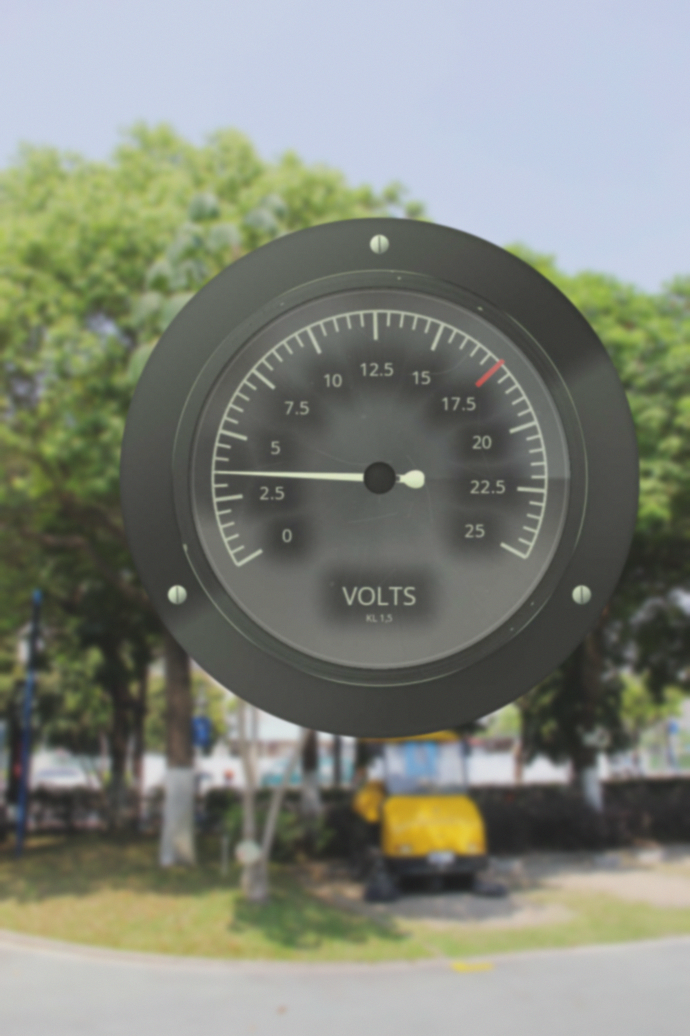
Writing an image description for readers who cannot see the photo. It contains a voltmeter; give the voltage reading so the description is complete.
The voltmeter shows 3.5 V
